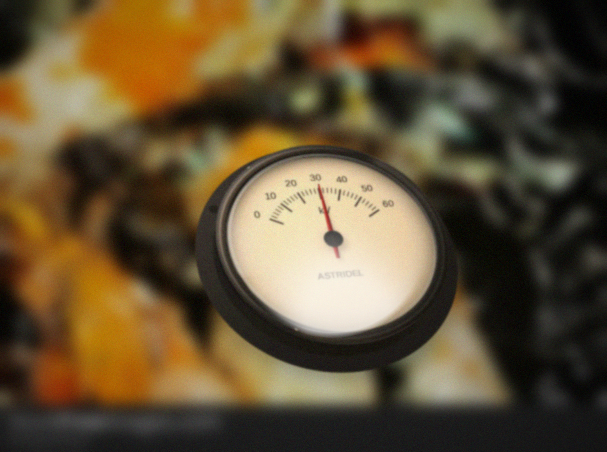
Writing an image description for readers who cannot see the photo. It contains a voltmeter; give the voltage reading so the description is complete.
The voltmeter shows 30 kV
